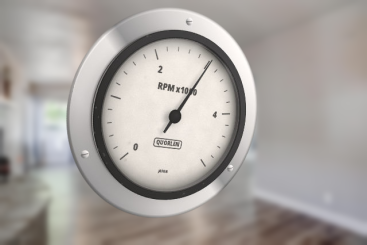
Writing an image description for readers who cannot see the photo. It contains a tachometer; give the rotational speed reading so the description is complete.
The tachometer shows 3000 rpm
